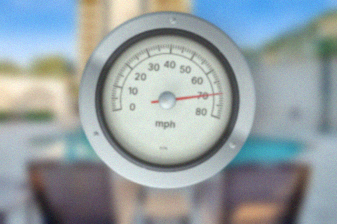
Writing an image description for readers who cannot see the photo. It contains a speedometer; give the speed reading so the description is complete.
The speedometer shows 70 mph
